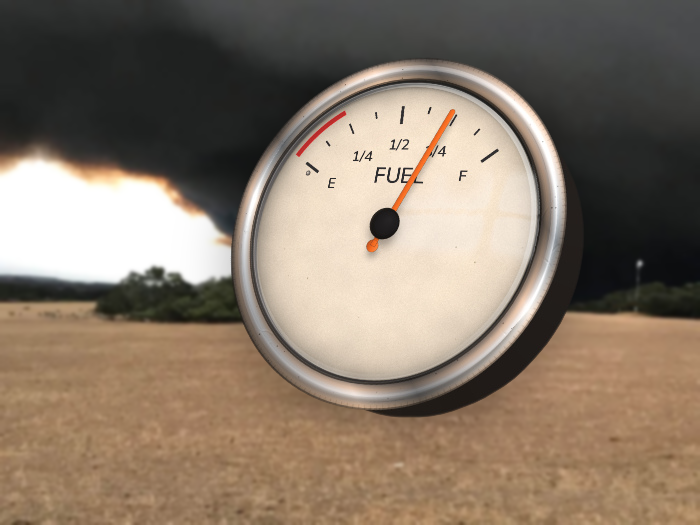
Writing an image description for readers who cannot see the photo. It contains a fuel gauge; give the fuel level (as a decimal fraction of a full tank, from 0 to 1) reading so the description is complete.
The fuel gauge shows 0.75
